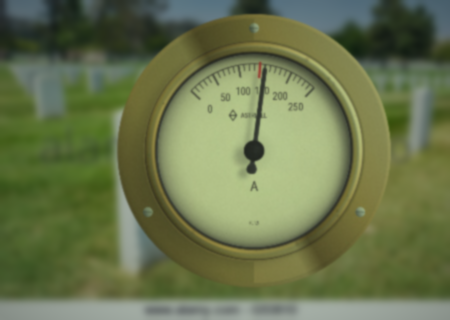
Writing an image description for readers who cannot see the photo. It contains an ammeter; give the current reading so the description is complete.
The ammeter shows 150 A
